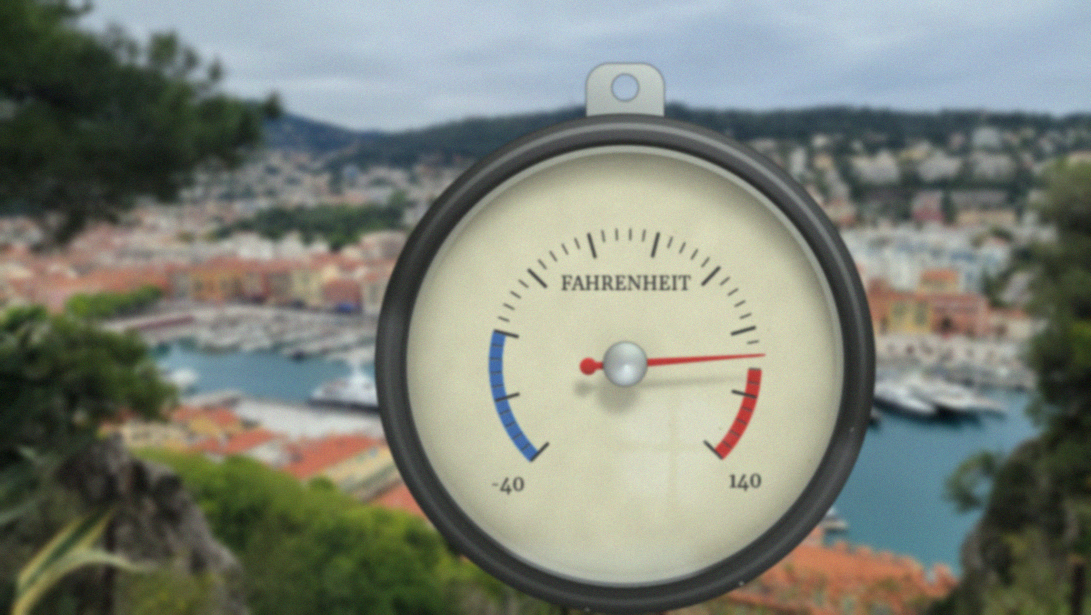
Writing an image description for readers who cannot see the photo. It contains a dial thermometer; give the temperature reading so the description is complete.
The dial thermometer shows 108 °F
